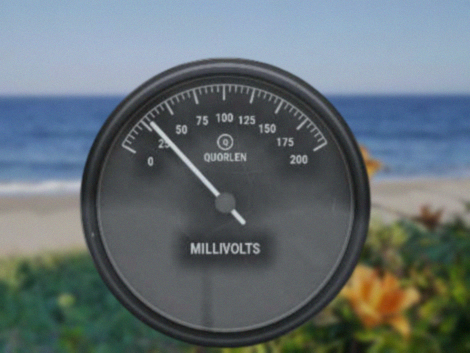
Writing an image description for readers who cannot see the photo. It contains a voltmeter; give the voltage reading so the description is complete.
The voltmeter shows 30 mV
